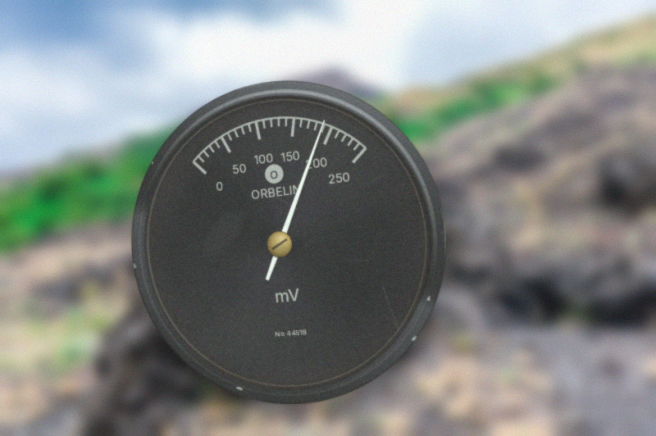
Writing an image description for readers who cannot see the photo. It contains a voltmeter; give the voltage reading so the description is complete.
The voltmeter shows 190 mV
